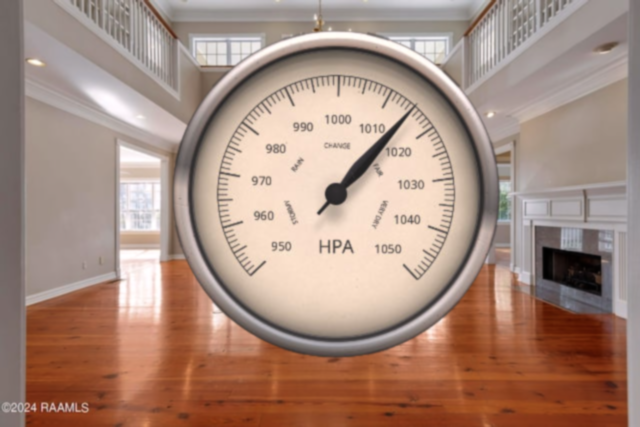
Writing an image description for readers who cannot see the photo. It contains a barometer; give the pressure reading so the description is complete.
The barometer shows 1015 hPa
